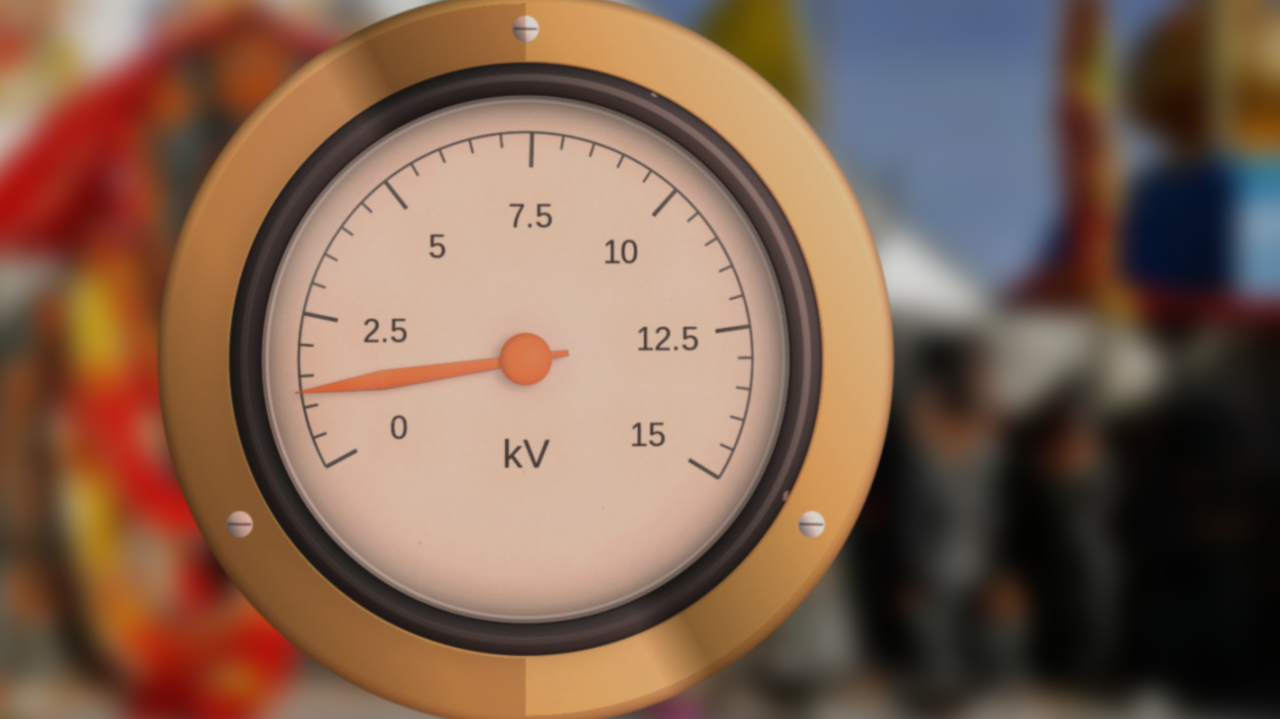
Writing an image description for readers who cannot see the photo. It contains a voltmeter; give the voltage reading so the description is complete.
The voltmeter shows 1.25 kV
